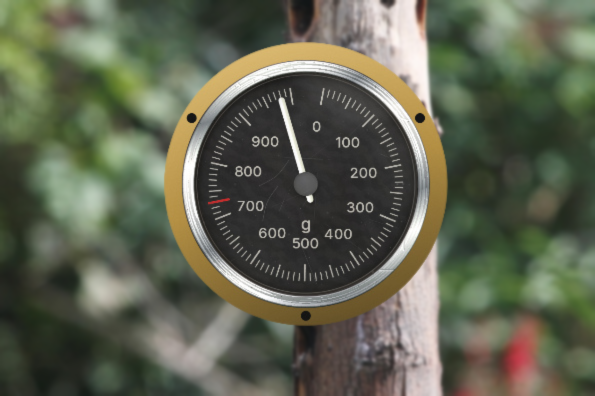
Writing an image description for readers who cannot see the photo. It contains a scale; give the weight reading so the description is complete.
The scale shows 980 g
